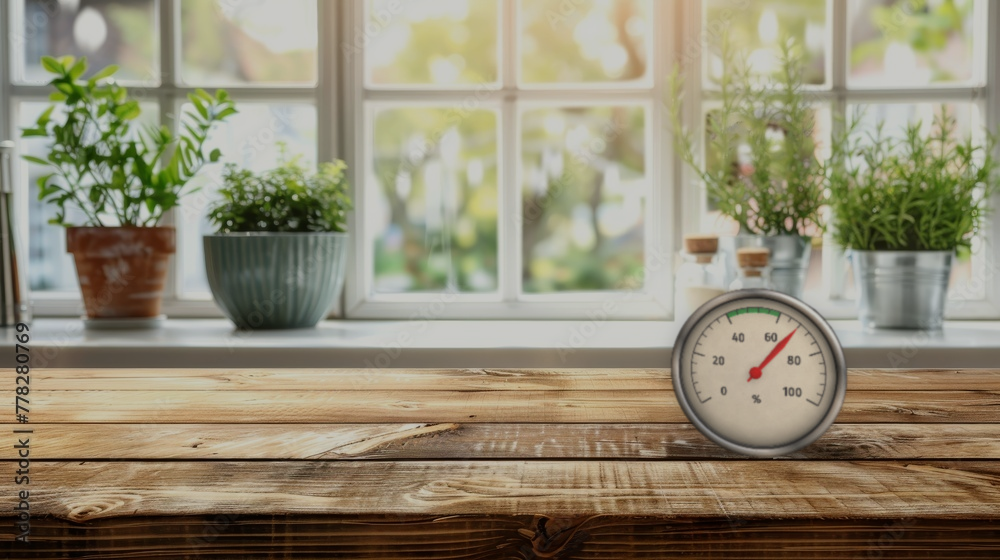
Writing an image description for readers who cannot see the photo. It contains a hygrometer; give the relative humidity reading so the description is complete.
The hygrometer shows 68 %
